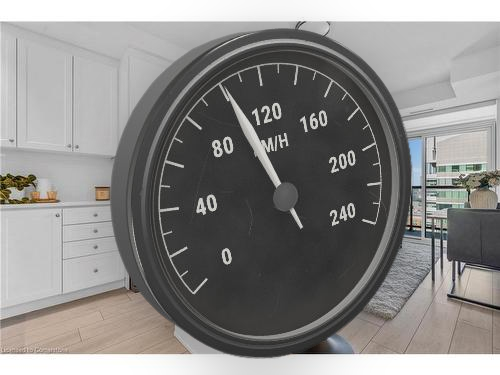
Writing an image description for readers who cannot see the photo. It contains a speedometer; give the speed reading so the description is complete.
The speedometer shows 100 km/h
